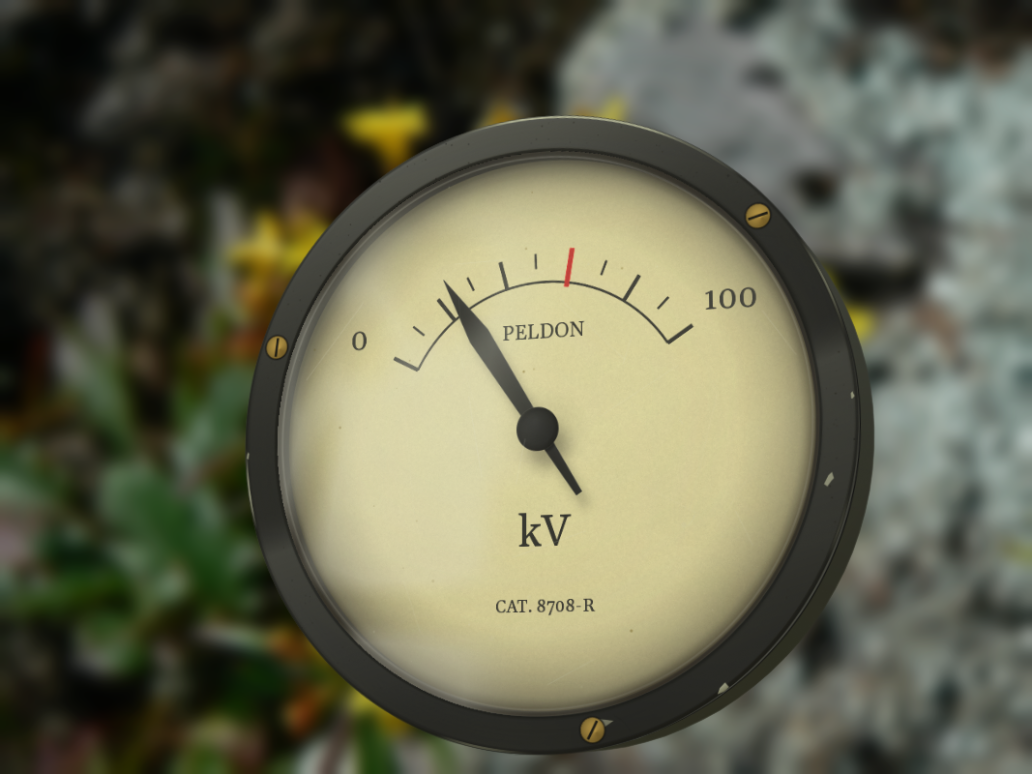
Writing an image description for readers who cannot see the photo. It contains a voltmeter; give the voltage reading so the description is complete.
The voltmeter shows 25 kV
